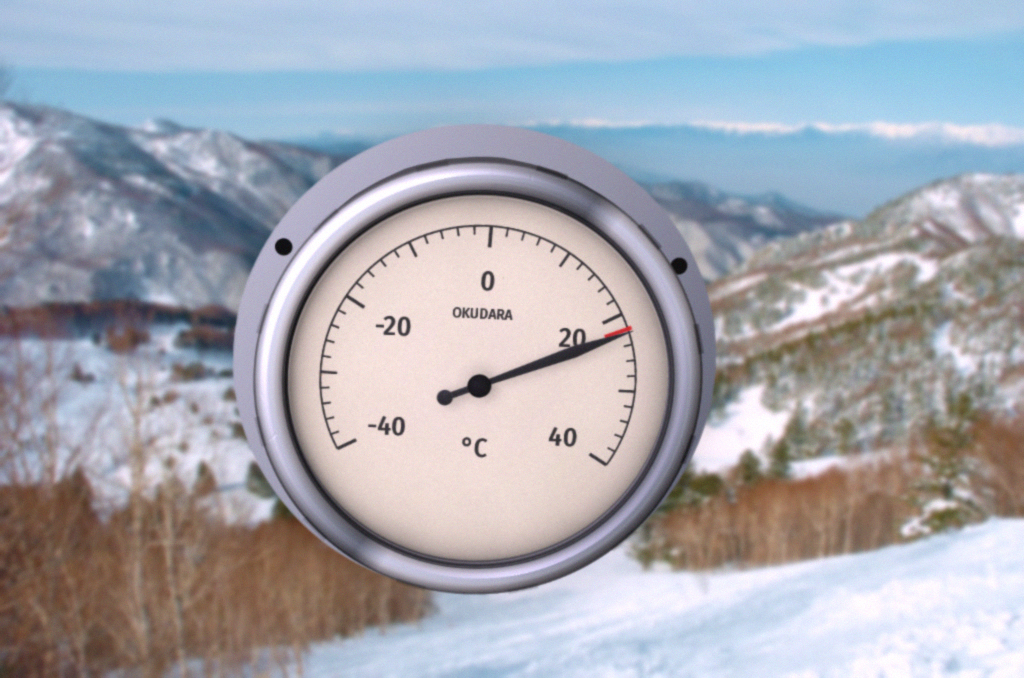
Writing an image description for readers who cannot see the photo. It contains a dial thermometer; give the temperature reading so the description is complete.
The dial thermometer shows 22 °C
